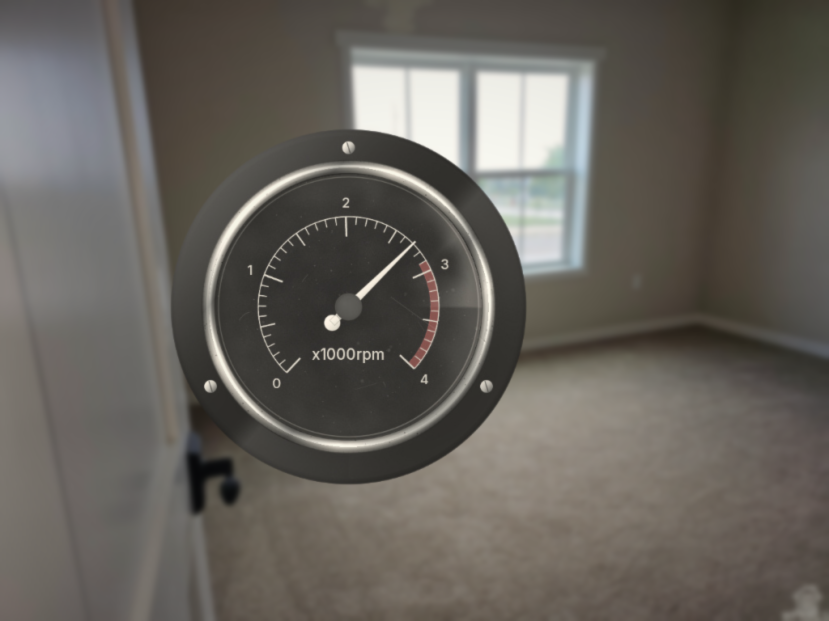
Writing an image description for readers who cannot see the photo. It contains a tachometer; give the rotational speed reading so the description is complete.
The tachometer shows 2700 rpm
